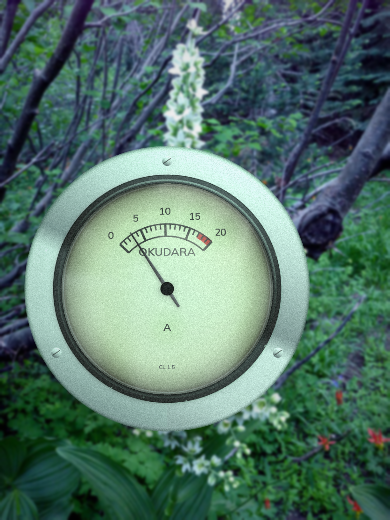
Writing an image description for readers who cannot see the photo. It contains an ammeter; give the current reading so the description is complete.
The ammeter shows 3 A
